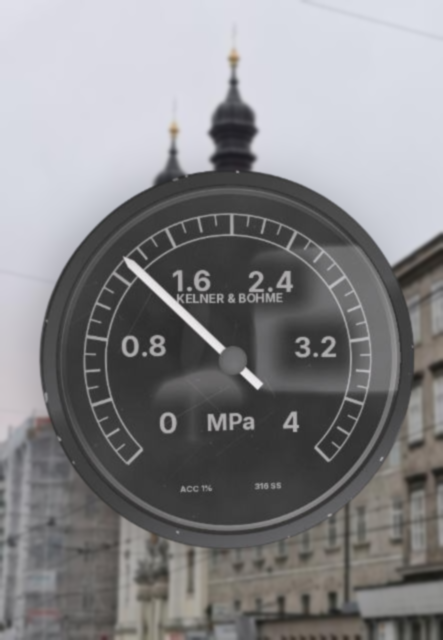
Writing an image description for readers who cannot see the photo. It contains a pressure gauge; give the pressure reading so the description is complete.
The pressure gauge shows 1.3 MPa
